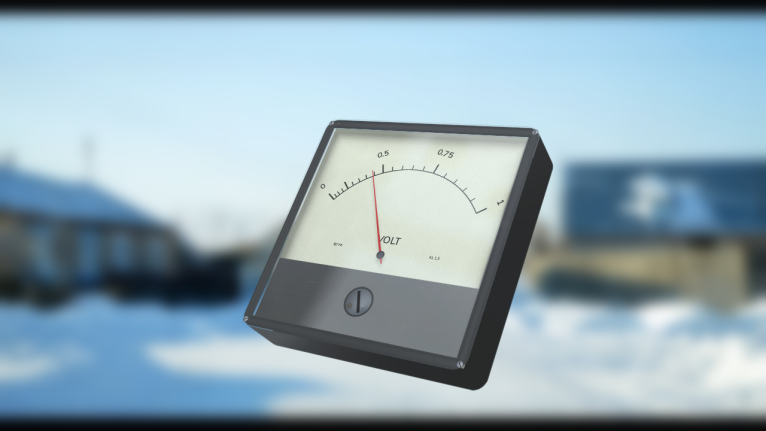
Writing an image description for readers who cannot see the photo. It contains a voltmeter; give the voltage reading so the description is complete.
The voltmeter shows 0.45 V
